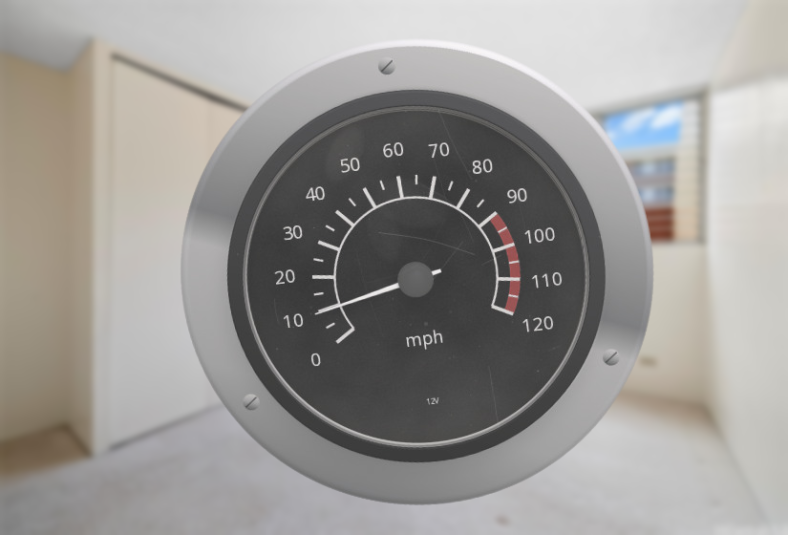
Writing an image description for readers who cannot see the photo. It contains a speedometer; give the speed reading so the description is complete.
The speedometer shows 10 mph
